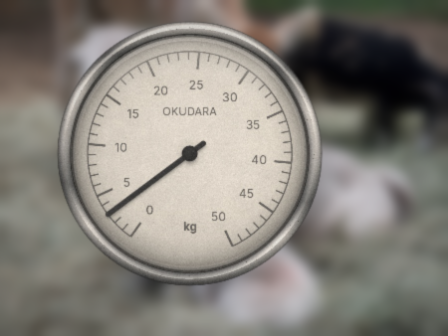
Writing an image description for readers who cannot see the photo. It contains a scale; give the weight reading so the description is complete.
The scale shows 3 kg
